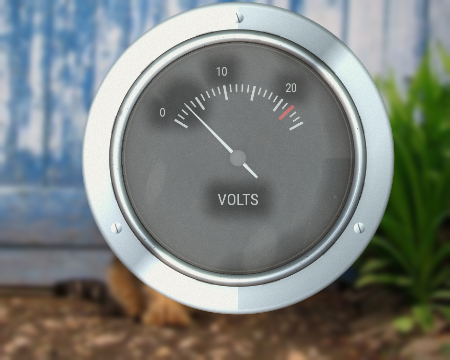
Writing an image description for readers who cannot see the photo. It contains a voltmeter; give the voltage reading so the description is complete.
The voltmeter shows 3 V
